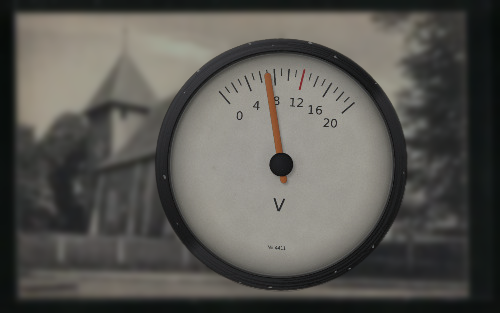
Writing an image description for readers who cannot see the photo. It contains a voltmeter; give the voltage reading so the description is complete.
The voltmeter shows 7 V
